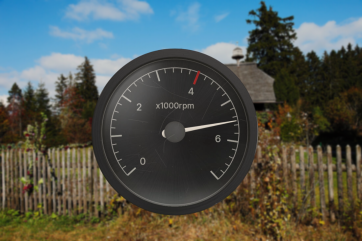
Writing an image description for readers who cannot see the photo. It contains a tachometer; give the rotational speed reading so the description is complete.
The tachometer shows 5500 rpm
